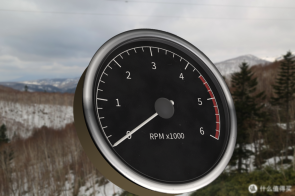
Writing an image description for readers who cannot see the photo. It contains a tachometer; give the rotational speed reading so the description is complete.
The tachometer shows 0 rpm
